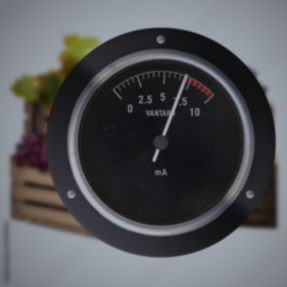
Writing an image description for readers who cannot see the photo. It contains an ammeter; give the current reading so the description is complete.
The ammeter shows 7 mA
